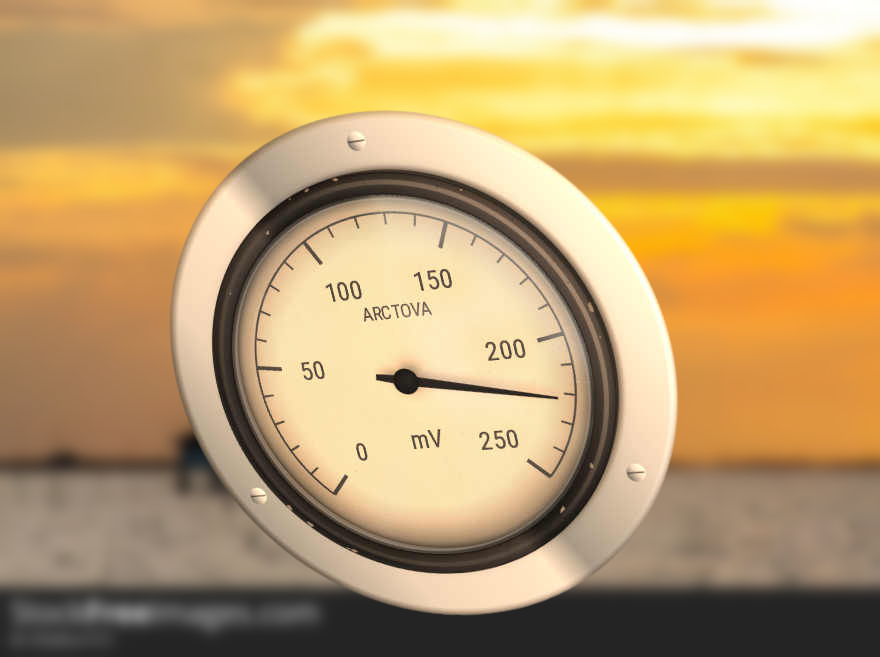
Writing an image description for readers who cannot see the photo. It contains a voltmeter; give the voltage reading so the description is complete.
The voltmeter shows 220 mV
